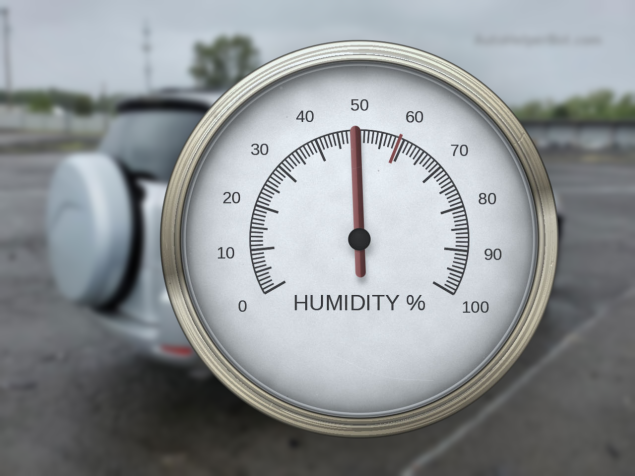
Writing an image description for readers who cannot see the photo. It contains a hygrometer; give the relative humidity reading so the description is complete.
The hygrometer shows 49 %
